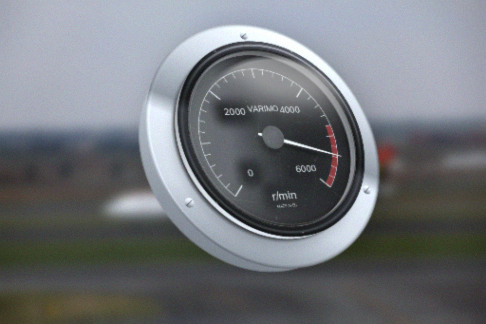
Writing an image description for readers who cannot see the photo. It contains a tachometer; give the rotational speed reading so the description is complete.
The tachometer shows 5400 rpm
